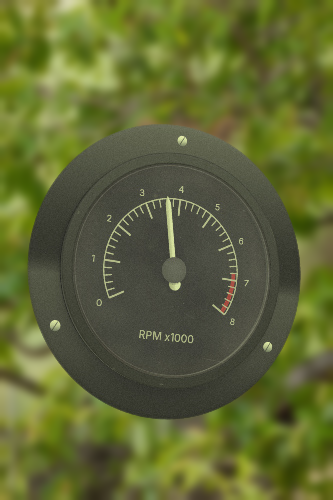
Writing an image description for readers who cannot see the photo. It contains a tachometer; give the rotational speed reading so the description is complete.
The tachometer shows 3600 rpm
